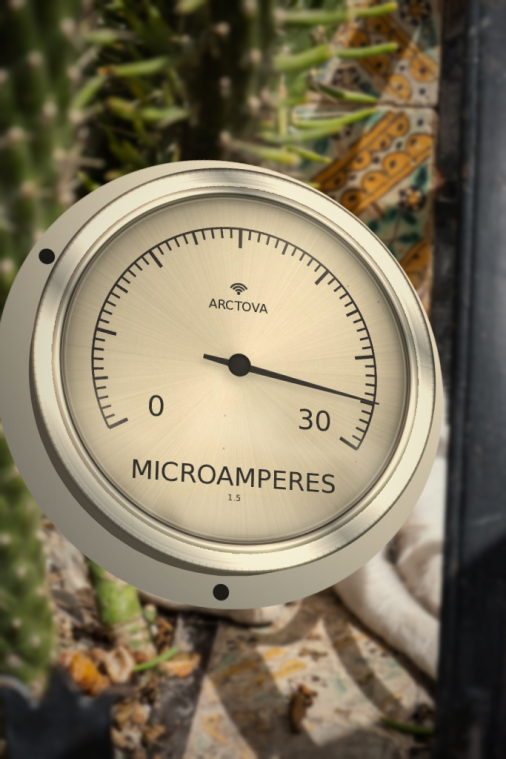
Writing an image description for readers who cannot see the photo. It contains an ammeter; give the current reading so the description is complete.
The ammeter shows 27.5 µA
